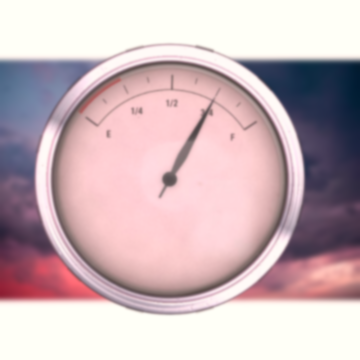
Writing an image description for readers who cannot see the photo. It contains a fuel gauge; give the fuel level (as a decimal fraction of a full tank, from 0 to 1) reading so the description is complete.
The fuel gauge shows 0.75
